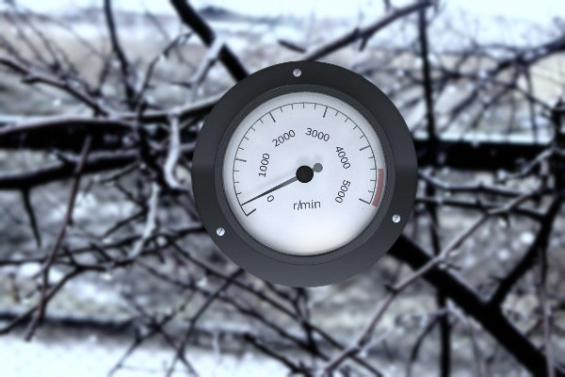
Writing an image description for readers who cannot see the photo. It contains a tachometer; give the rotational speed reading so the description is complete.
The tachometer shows 200 rpm
